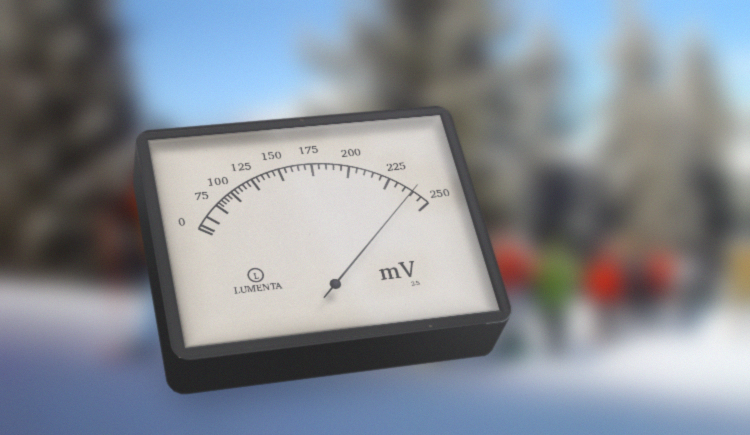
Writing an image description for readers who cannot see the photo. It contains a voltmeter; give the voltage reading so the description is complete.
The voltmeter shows 240 mV
